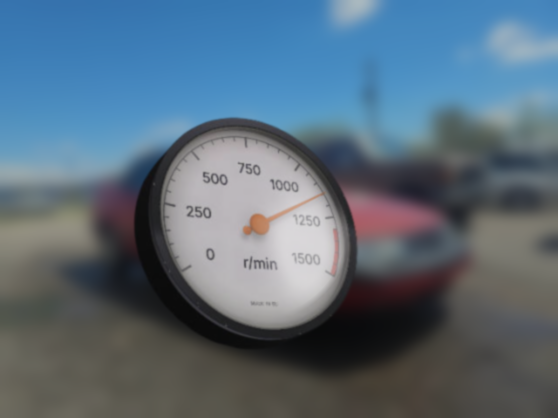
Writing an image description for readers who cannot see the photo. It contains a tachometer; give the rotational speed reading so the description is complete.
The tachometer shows 1150 rpm
